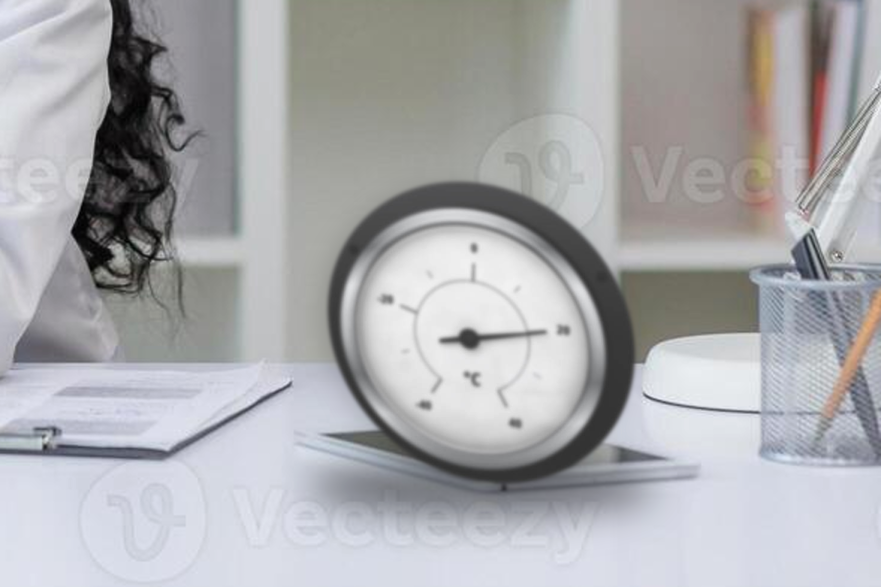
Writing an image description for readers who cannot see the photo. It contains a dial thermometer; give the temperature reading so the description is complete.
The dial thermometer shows 20 °C
